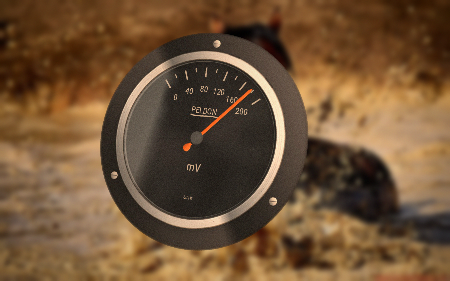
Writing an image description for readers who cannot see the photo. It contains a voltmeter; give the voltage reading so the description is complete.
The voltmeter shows 180 mV
